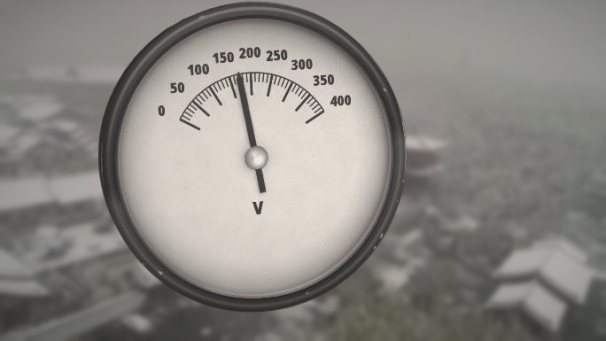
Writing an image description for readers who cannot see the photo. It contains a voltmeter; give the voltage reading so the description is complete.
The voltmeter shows 170 V
